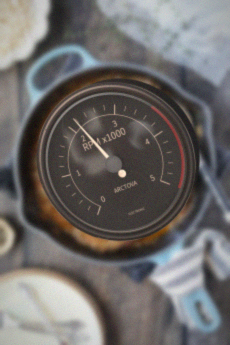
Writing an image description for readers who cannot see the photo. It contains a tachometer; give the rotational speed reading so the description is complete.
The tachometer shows 2200 rpm
